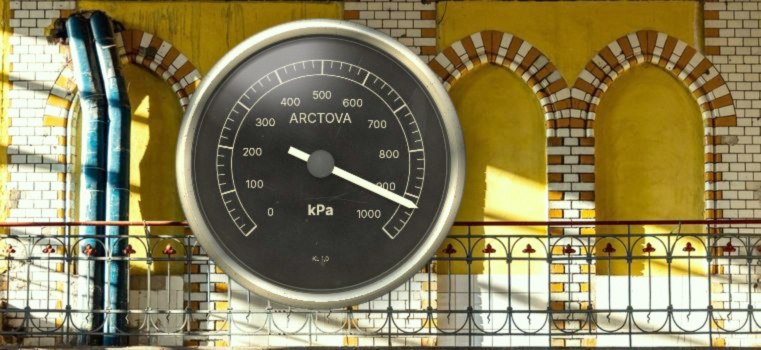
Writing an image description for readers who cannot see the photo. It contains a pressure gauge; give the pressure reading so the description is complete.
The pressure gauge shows 920 kPa
